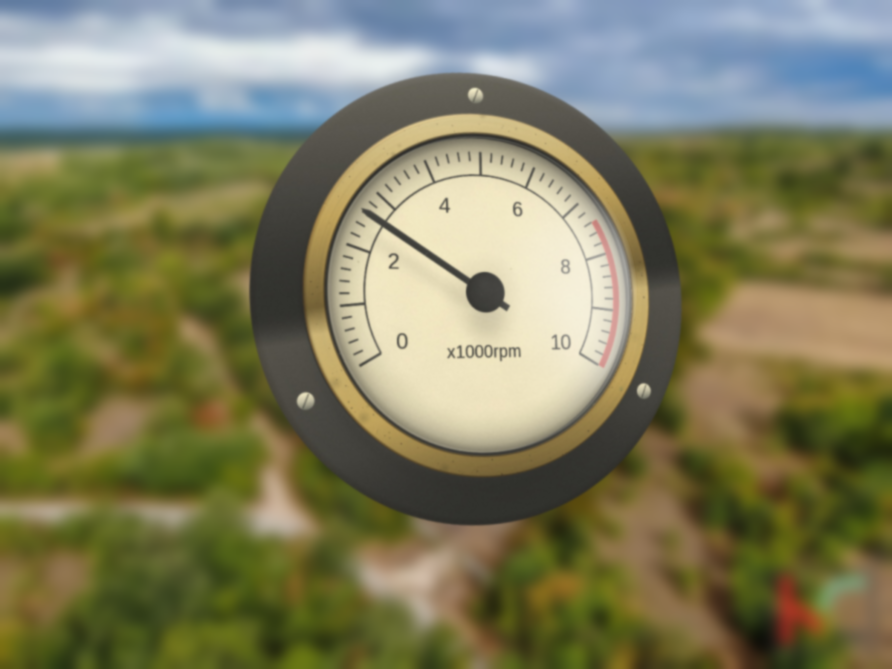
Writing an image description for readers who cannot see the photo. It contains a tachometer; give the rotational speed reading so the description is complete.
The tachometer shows 2600 rpm
